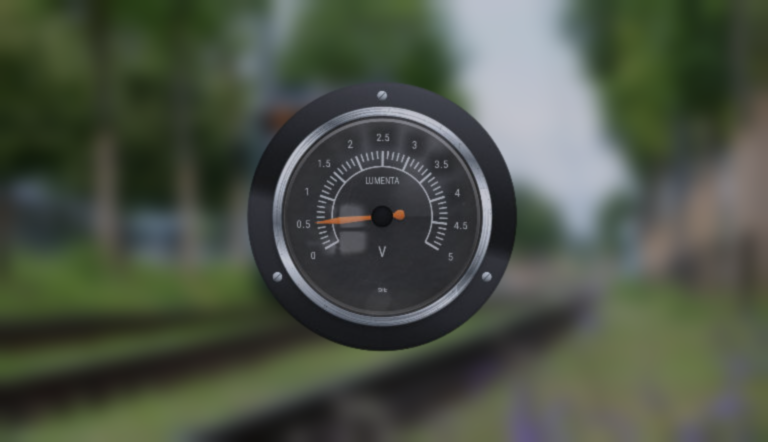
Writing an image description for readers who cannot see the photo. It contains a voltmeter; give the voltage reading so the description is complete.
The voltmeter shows 0.5 V
